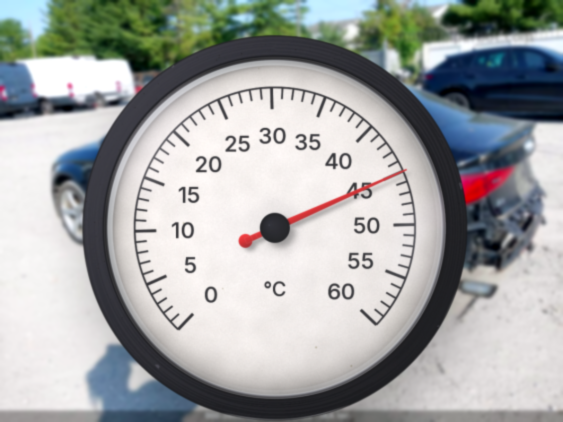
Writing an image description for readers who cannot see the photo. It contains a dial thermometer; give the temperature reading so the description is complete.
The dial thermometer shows 45 °C
